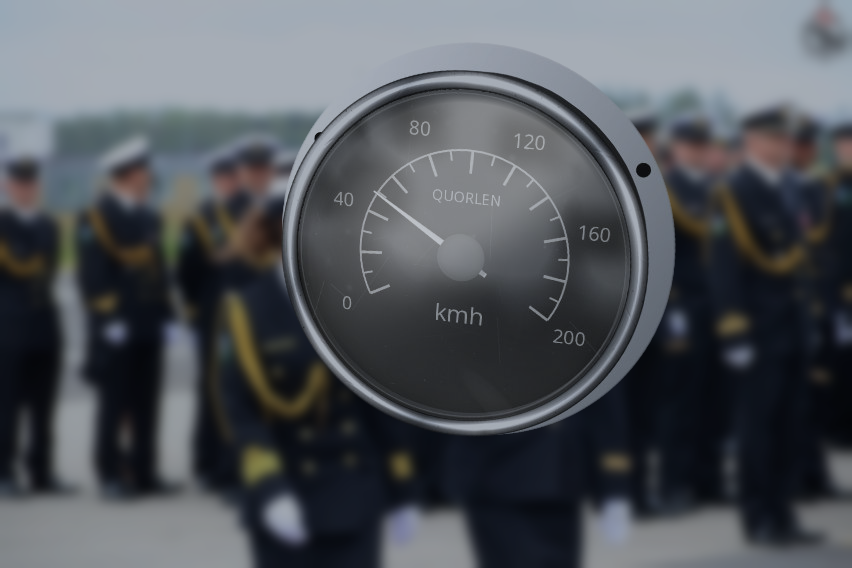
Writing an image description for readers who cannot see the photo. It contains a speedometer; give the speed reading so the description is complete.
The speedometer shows 50 km/h
